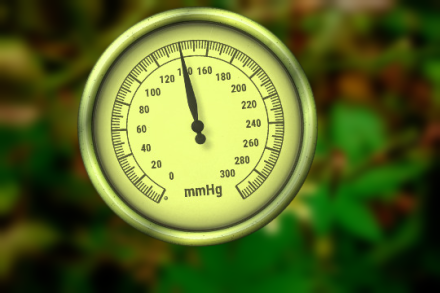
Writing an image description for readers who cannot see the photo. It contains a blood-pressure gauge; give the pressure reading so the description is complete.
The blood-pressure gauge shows 140 mmHg
